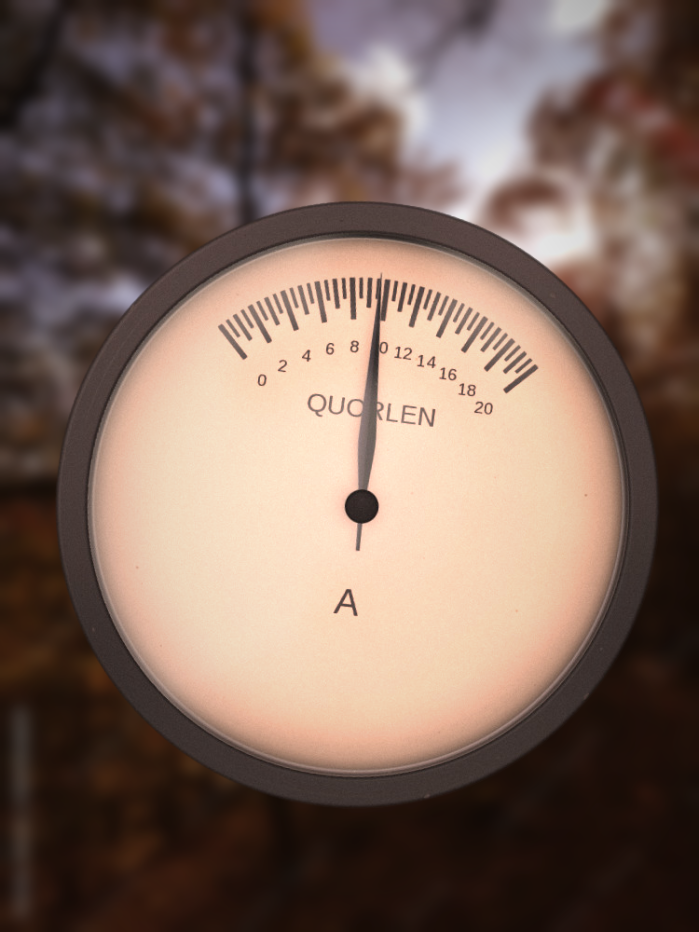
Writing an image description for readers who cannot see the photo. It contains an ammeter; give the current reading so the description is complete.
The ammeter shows 9.5 A
